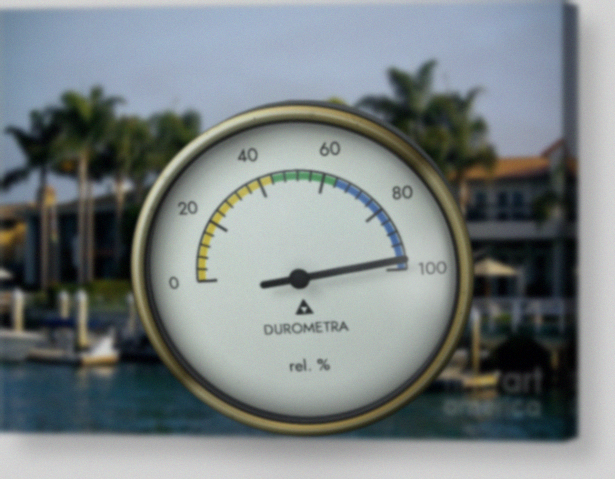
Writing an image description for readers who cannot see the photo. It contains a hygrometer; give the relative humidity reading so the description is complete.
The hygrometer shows 96 %
